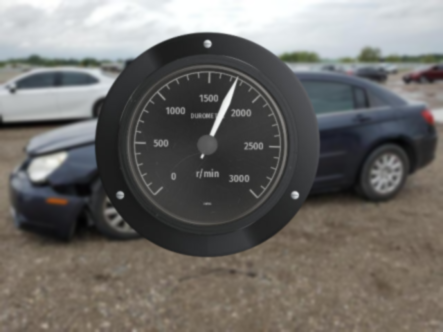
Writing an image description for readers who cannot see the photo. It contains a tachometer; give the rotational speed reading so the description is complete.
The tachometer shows 1750 rpm
